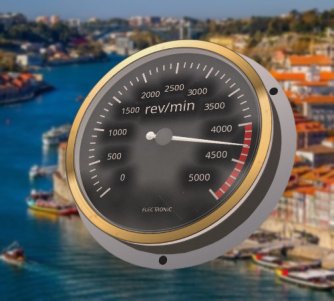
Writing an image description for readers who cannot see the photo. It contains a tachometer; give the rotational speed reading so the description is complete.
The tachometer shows 4300 rpm
